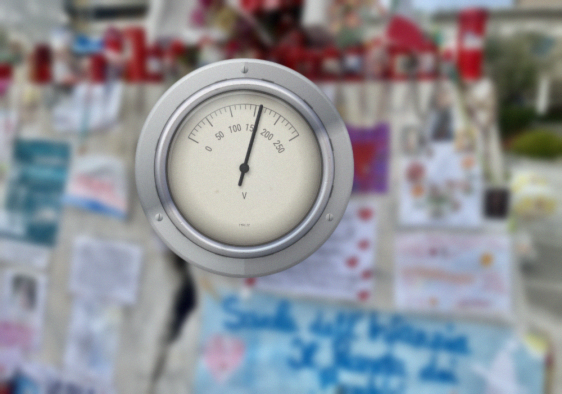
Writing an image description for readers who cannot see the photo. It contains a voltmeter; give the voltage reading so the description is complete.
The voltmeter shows 160 V
